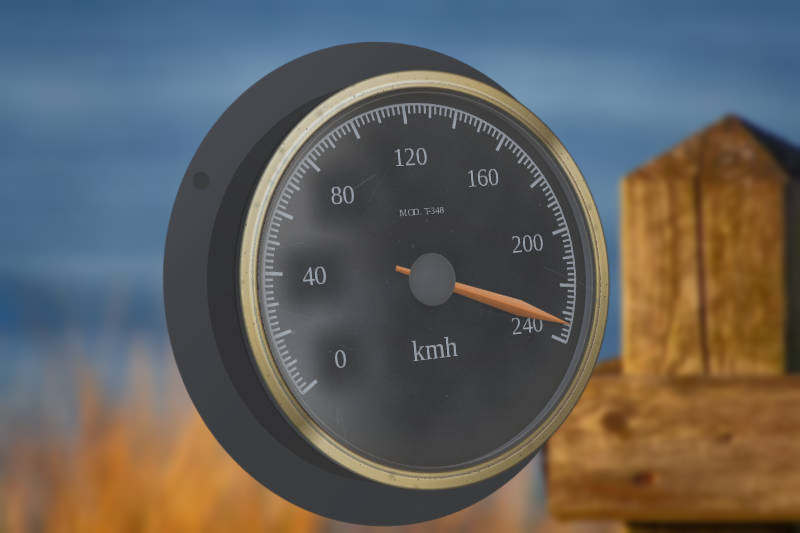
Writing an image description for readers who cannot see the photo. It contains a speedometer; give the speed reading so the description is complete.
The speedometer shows 234 km/h
